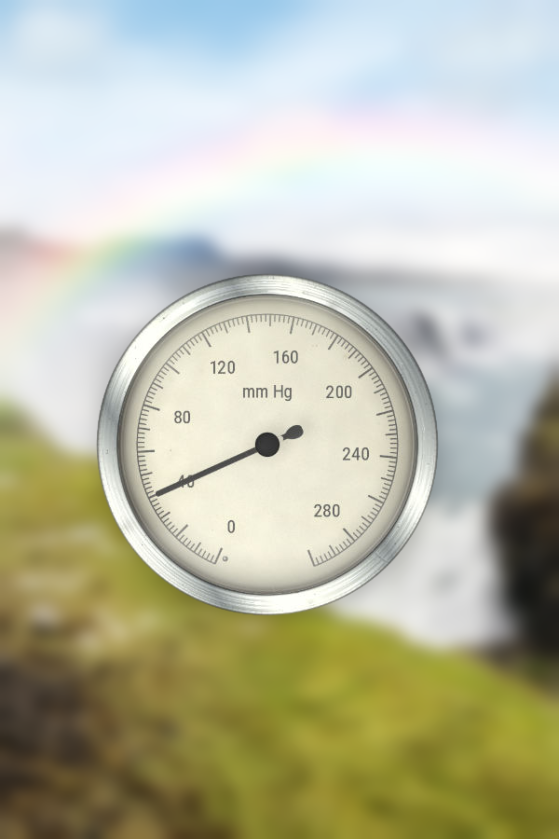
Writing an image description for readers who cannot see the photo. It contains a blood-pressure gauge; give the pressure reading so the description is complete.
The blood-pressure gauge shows 40 mmHg
